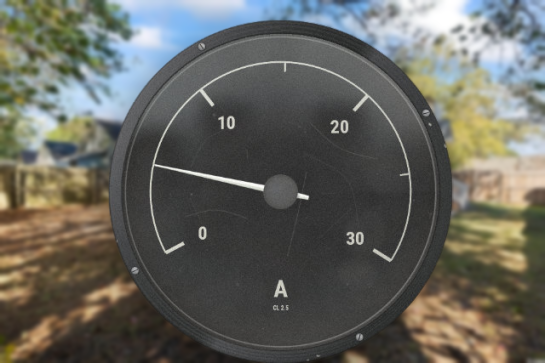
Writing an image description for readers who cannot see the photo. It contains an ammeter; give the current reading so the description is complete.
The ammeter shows 5 A
